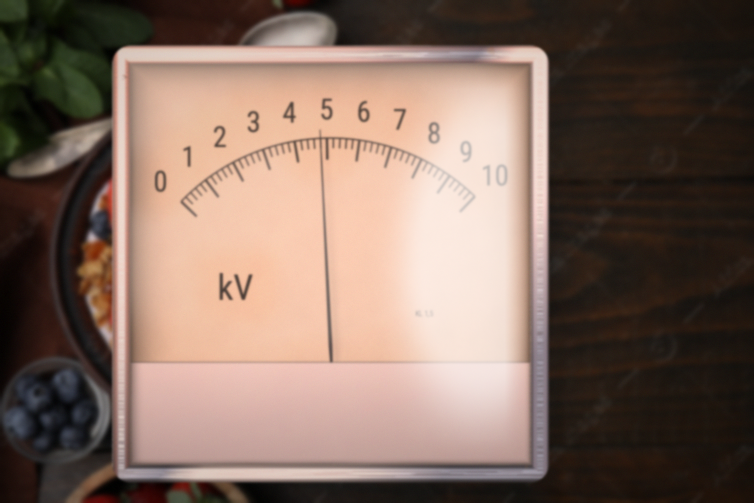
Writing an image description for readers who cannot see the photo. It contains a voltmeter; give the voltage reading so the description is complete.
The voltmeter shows 4.8 kV
